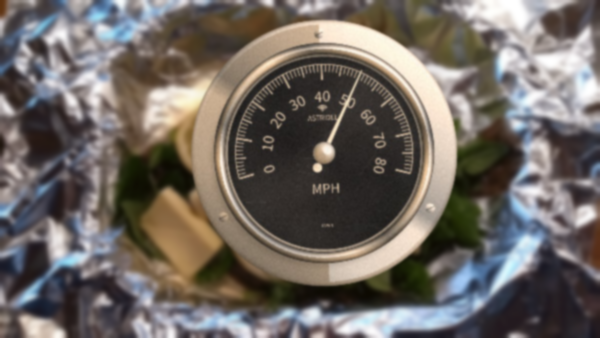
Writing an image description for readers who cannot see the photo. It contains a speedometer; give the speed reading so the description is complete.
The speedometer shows 50 mph
